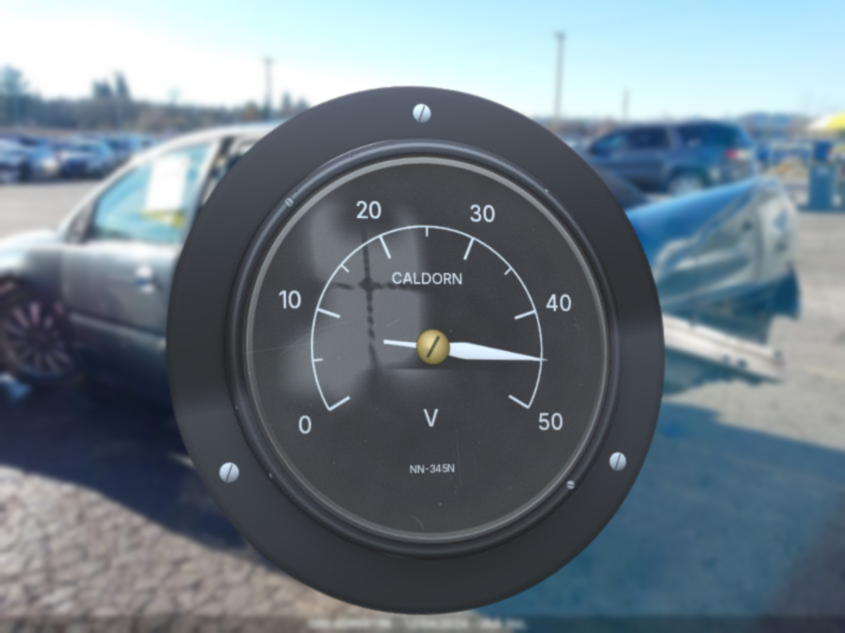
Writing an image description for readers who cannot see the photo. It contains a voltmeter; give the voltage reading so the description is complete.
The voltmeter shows 45 V
